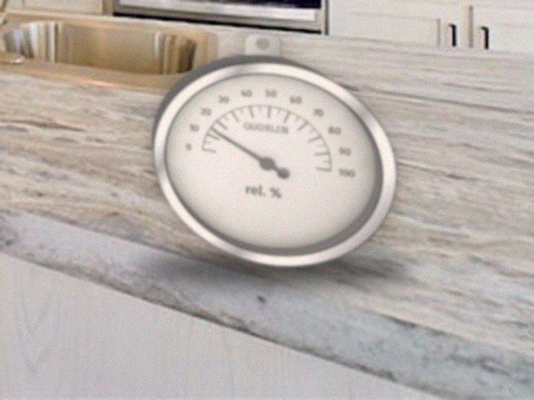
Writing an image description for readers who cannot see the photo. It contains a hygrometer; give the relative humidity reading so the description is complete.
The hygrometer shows 15 %
